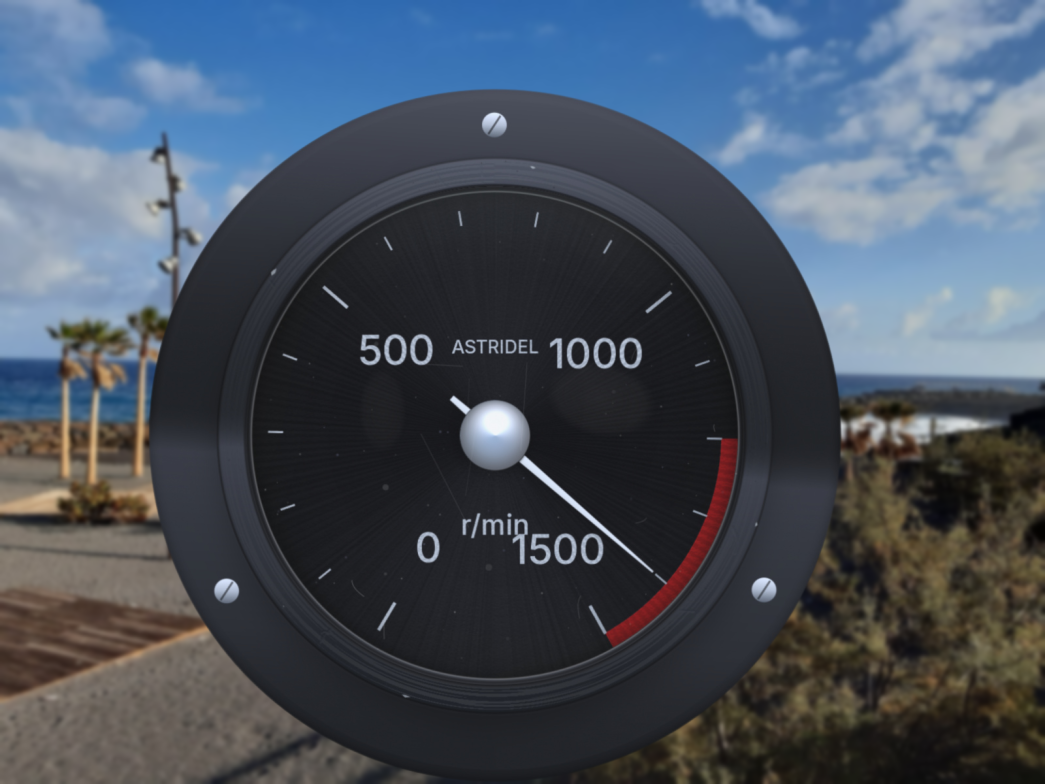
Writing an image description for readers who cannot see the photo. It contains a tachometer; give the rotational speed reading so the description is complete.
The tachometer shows 1400 rpm
